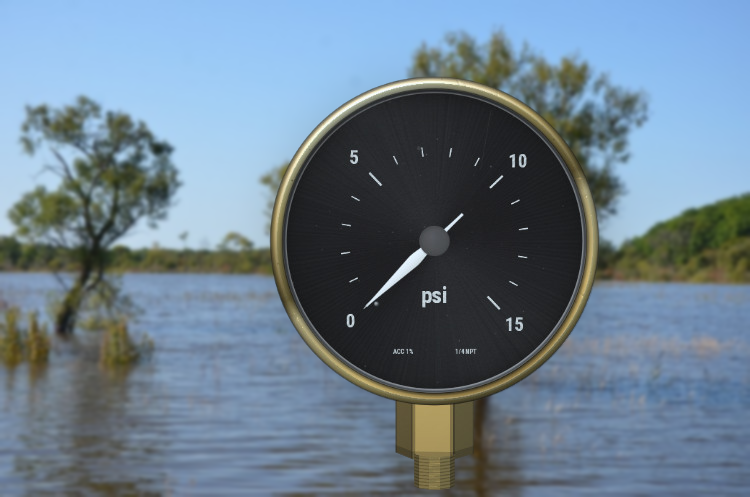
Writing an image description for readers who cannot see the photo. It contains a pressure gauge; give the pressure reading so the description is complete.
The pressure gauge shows 0 psi
